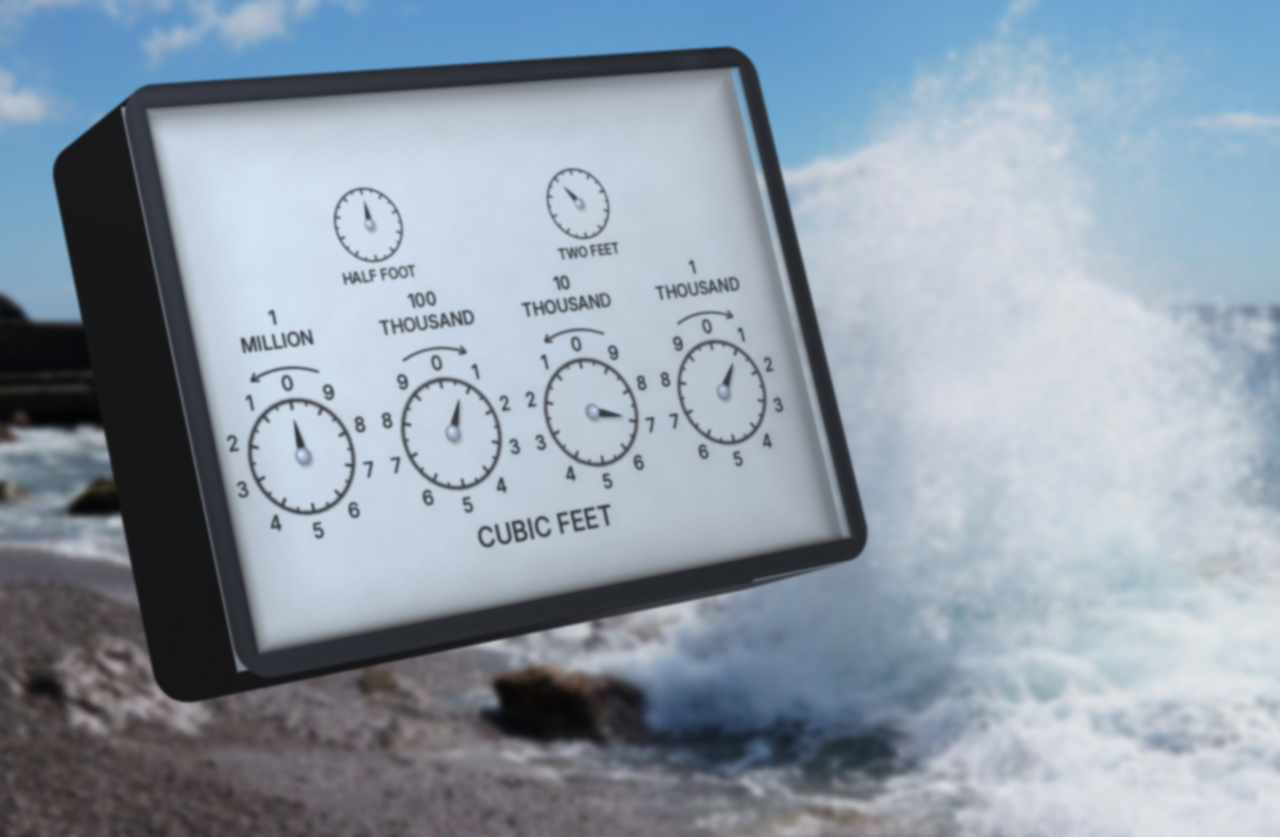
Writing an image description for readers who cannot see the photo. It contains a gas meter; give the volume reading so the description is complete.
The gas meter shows 7100 ft³
